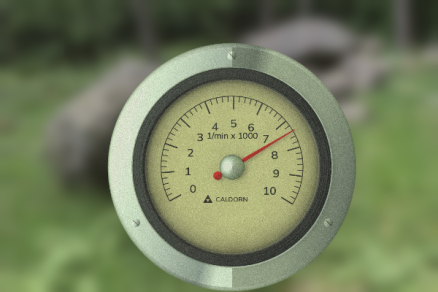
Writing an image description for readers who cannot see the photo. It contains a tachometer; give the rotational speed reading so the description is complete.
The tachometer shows 7400 rpm
